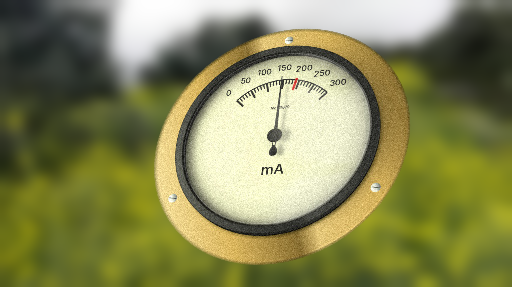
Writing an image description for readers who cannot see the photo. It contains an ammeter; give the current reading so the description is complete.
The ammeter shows 150 mA
